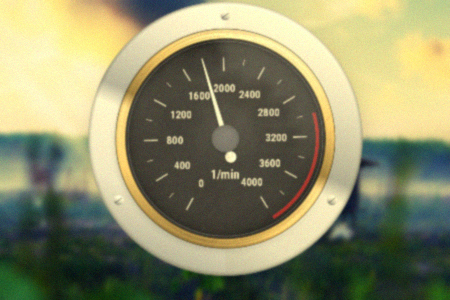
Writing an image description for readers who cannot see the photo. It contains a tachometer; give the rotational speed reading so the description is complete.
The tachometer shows 1800 rpm
